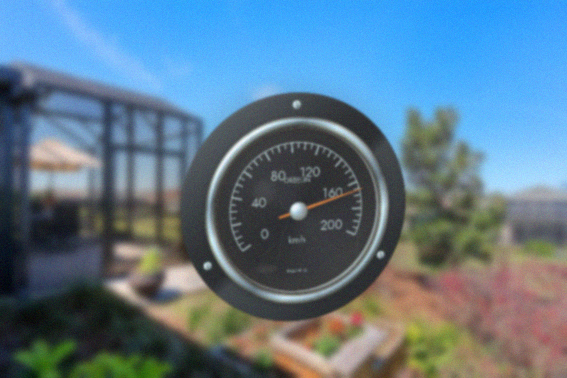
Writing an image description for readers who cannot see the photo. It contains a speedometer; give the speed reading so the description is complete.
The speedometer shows 165 km/h
